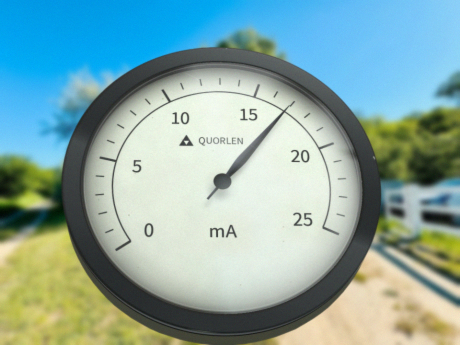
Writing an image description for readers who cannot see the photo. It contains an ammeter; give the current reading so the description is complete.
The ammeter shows 17 mA
